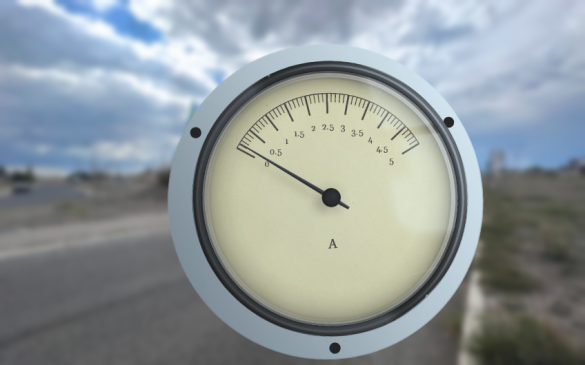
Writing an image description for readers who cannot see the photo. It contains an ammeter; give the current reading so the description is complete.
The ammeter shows 0.1 A
